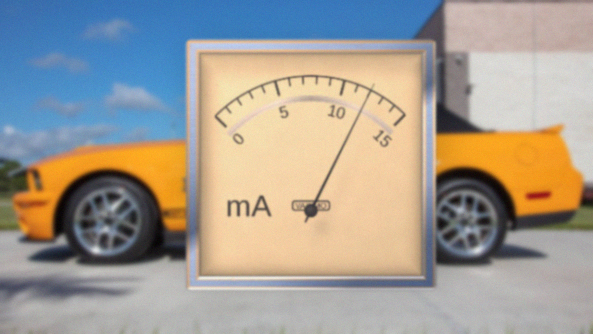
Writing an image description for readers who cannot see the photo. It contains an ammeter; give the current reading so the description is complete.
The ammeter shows 12 mA
